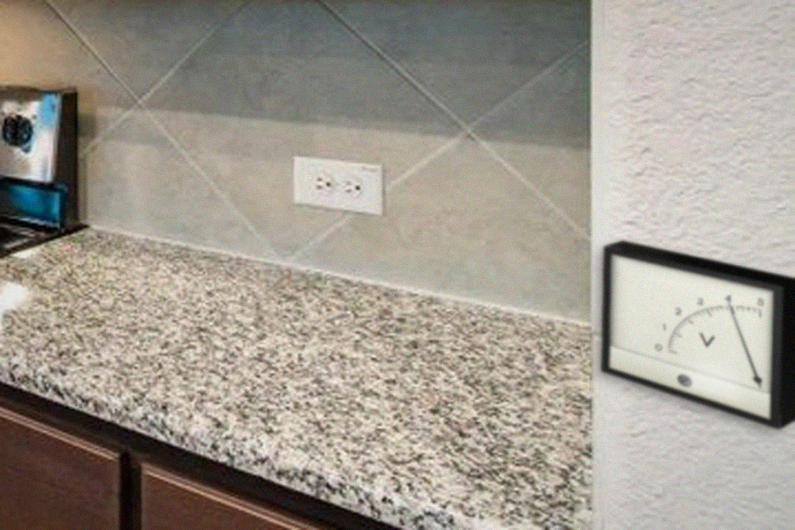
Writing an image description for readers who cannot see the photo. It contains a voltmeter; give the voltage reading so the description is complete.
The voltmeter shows 4 V
